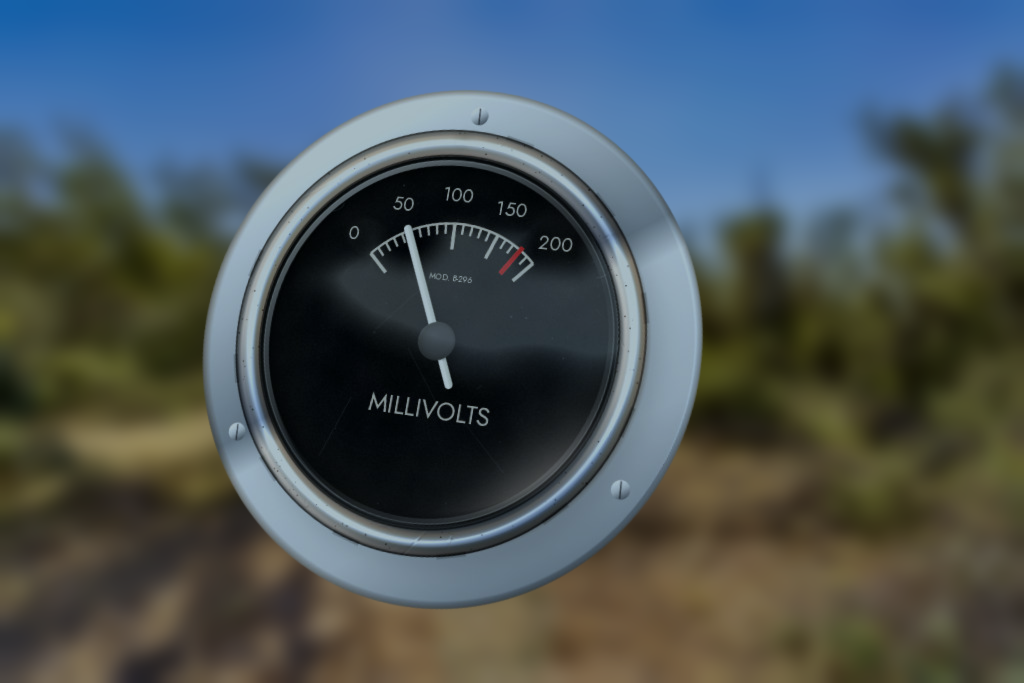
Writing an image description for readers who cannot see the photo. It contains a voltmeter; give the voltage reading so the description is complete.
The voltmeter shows 50 mV
